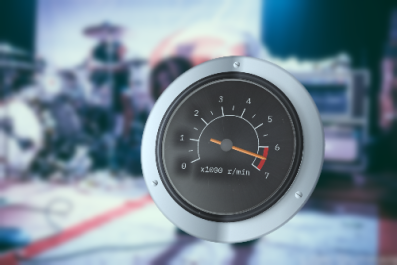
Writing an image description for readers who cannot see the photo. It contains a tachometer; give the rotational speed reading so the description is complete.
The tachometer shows 6500 rpm
